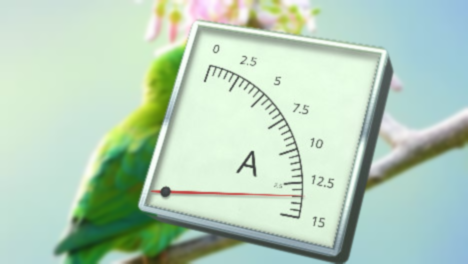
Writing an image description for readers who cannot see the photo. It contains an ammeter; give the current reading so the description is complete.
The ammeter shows 13.5 A
